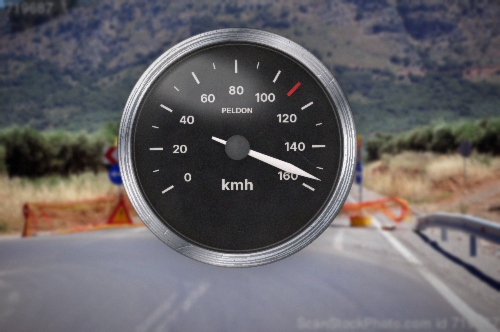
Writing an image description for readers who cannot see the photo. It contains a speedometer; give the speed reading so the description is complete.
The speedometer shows 155 km/h
